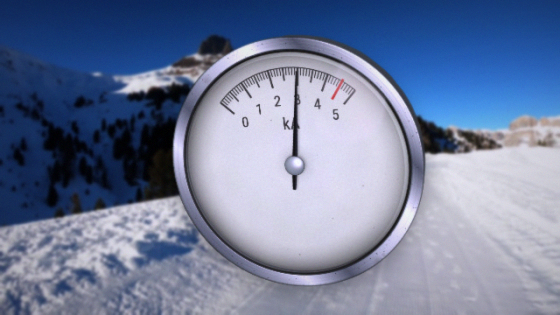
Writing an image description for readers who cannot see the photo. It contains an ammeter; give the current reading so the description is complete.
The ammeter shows 3 kA
